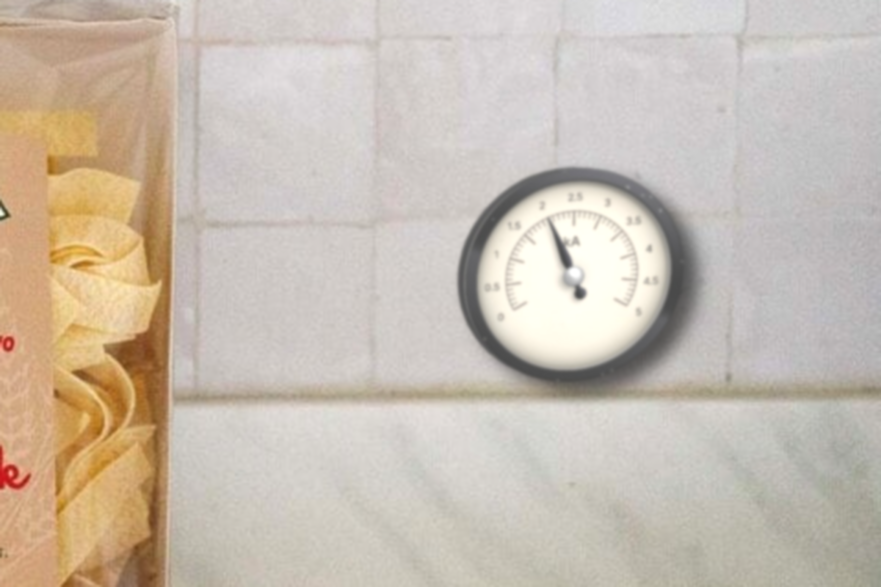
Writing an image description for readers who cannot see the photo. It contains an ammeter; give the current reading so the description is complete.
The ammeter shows 2 kA
